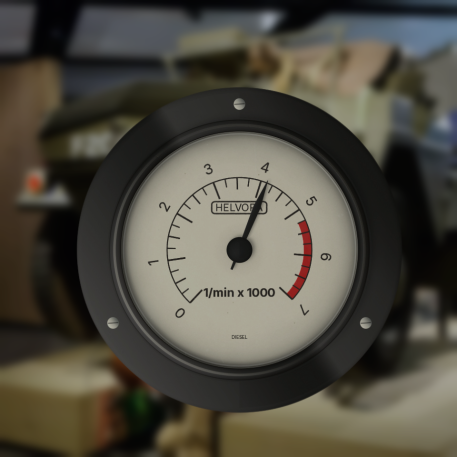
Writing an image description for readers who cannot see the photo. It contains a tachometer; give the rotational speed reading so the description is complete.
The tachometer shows 4125 rpm
